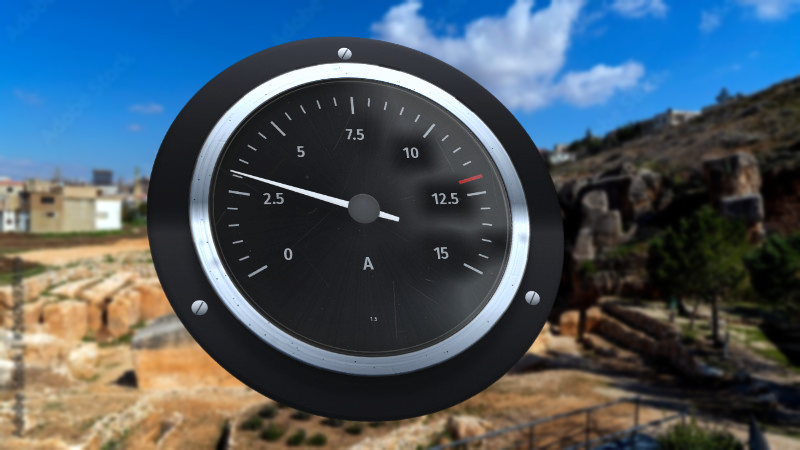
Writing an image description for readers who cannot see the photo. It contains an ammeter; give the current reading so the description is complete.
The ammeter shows 3 A
